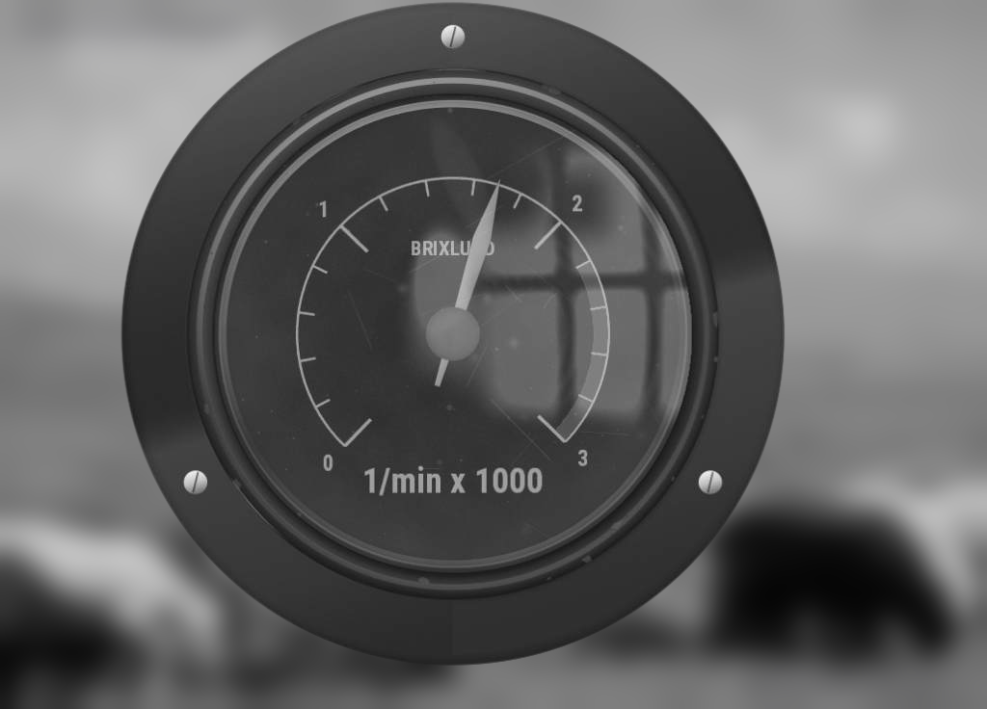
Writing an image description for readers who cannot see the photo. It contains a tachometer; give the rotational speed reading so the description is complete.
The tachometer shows 1700 rpm
